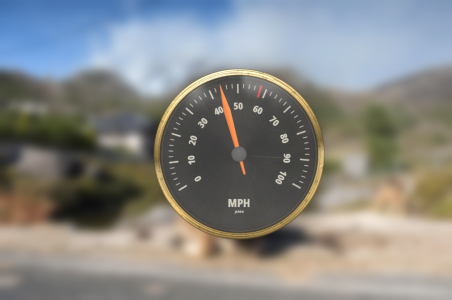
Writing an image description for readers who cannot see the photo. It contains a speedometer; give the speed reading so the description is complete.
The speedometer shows 44 mph
